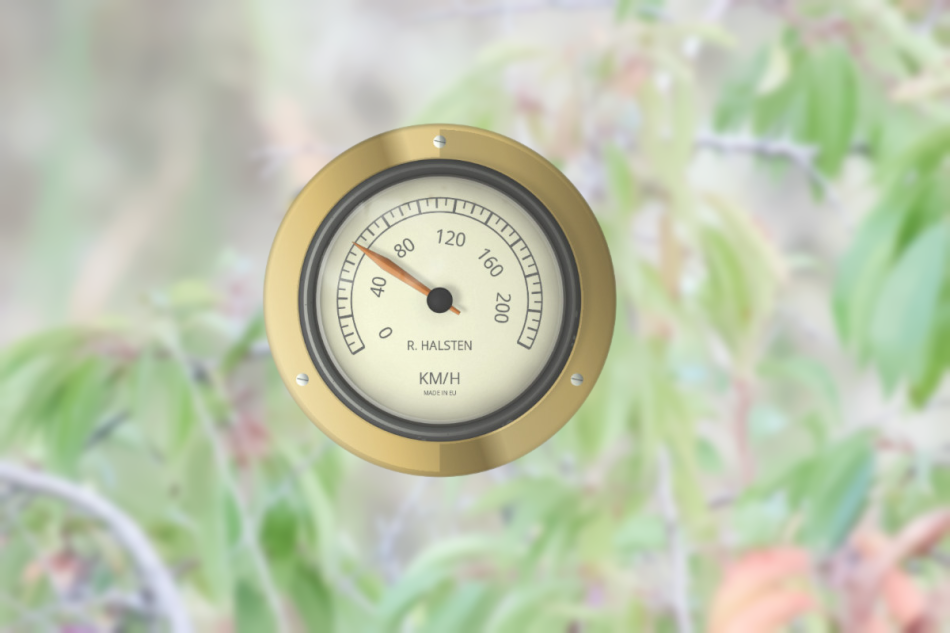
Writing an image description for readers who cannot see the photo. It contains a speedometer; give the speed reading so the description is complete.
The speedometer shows 60 km/h
